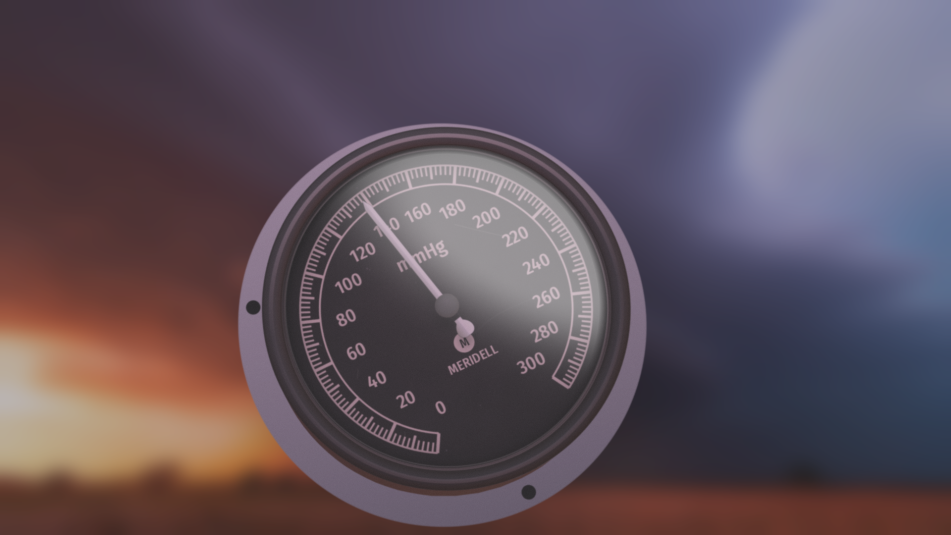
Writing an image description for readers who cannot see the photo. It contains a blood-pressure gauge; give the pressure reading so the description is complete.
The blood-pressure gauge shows 138 mmHg
